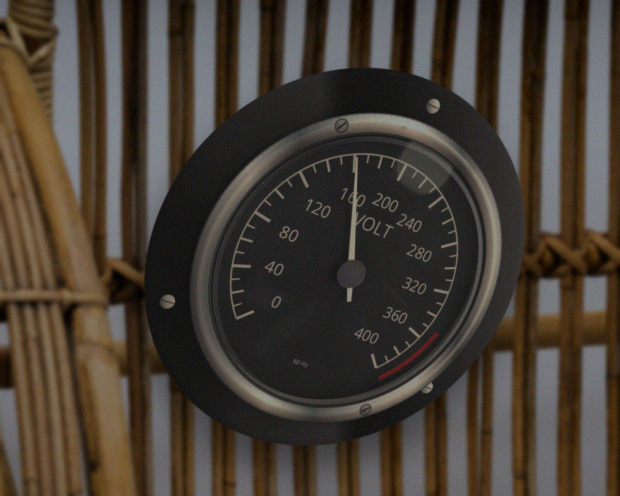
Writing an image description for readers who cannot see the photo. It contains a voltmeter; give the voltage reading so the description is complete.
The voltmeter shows 160 V
